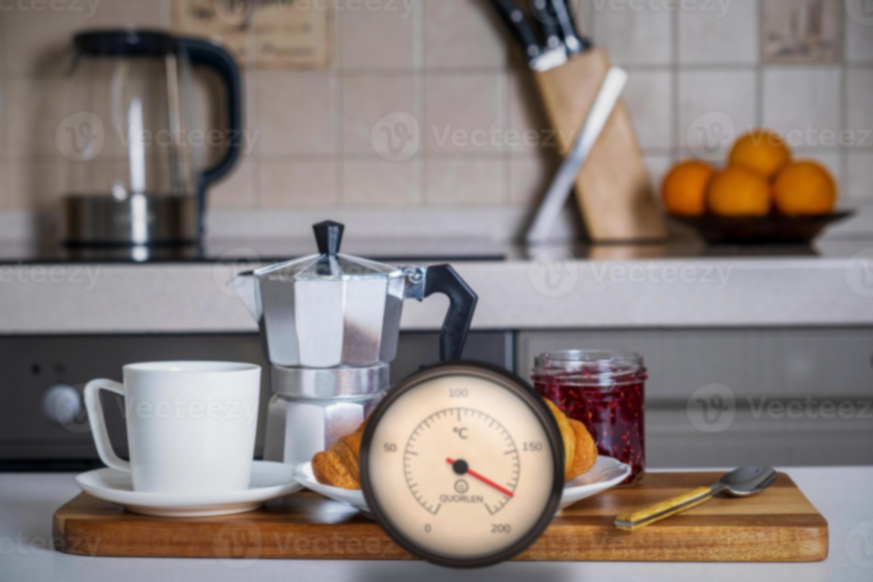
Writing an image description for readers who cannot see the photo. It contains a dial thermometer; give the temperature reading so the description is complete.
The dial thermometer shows 180 °C
